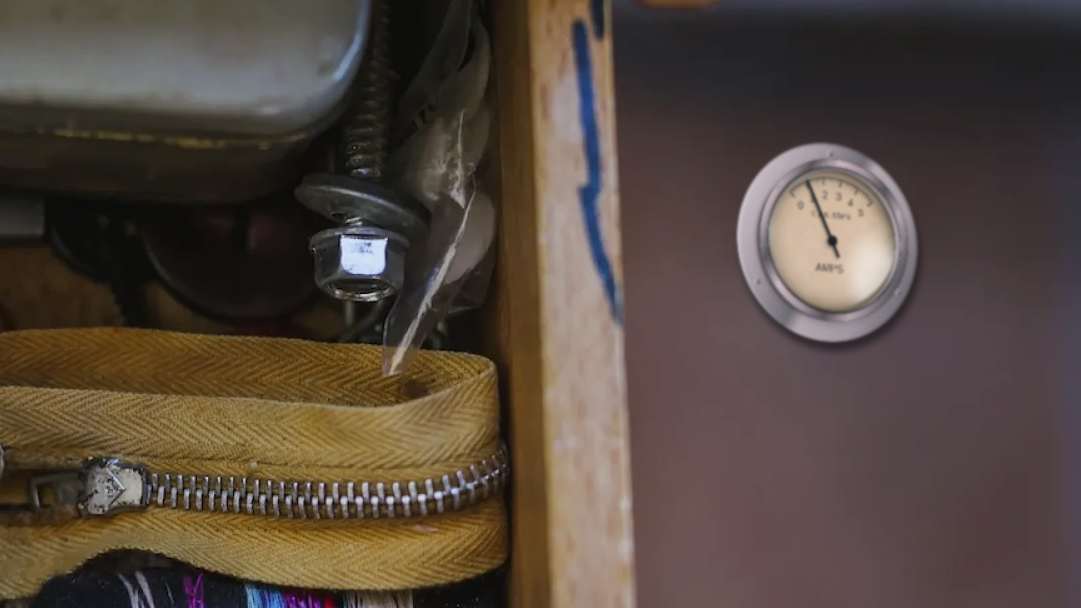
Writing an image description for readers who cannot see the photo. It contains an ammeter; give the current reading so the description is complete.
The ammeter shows 1 A
